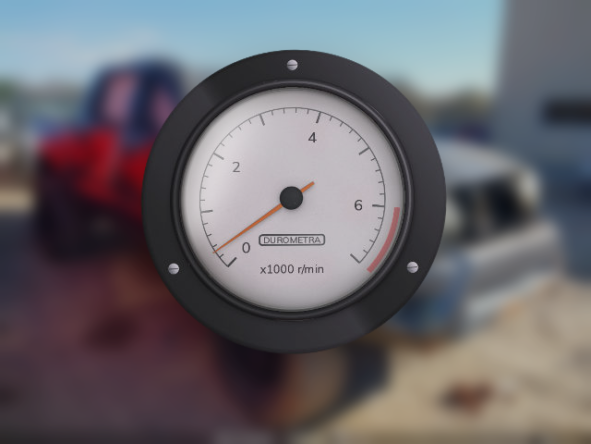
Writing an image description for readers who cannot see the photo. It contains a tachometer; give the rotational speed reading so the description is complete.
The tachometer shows 300 rpm
